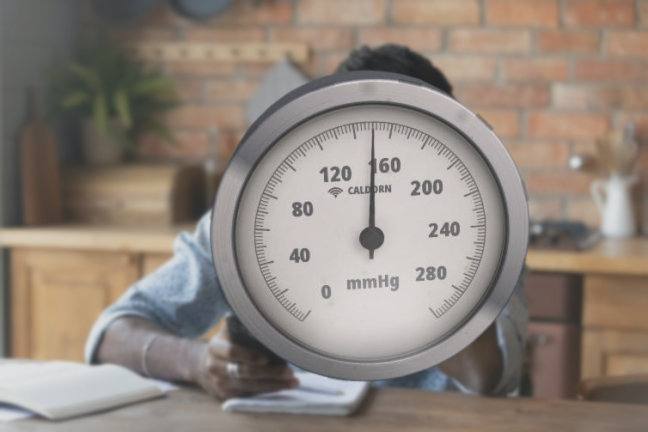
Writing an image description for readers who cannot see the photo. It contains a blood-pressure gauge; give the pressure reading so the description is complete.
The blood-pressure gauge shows 150 mmHg
